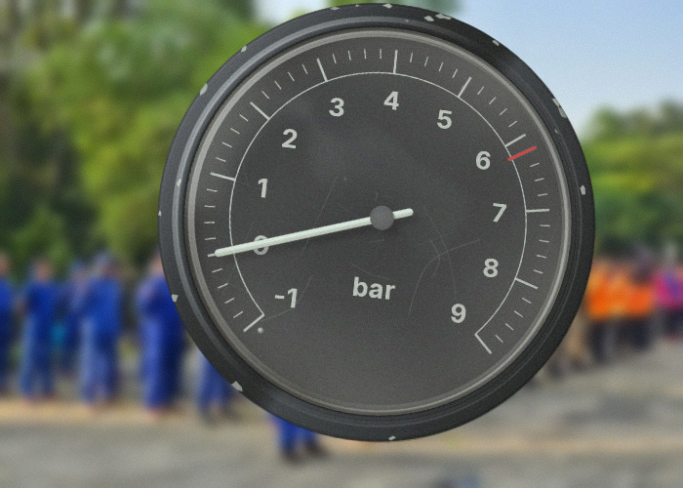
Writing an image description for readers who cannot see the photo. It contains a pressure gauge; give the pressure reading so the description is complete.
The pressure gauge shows 0 bar
